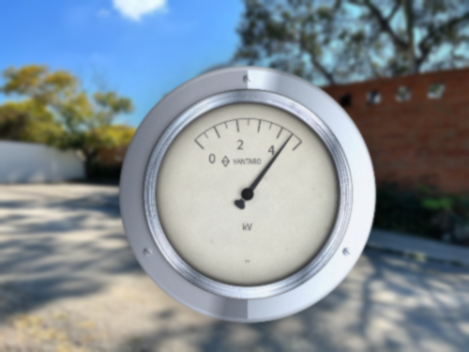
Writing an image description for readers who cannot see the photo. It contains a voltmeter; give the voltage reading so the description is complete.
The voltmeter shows 4.5 kV
